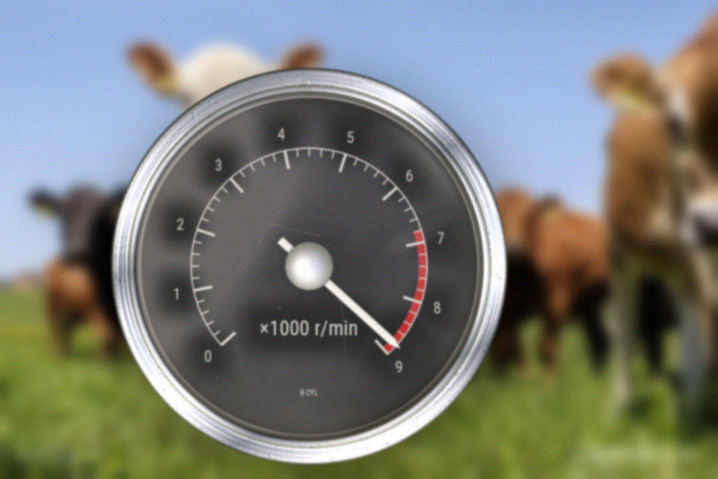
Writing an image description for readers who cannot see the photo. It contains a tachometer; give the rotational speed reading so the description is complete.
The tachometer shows 8800 rpm
